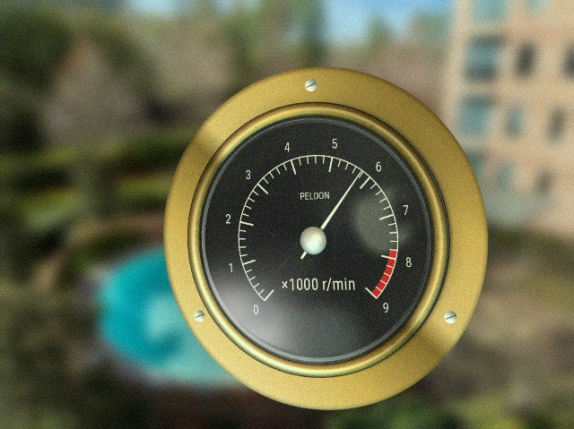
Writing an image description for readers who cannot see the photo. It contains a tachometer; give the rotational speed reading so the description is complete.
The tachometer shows 5800 rpm
